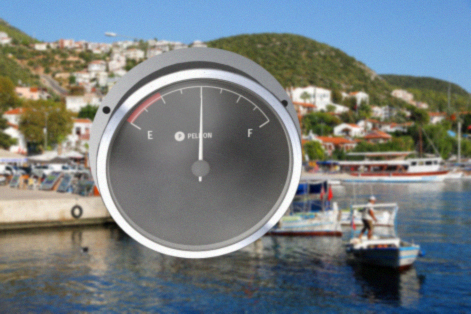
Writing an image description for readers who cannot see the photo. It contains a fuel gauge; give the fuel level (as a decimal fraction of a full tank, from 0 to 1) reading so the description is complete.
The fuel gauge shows 0.5
